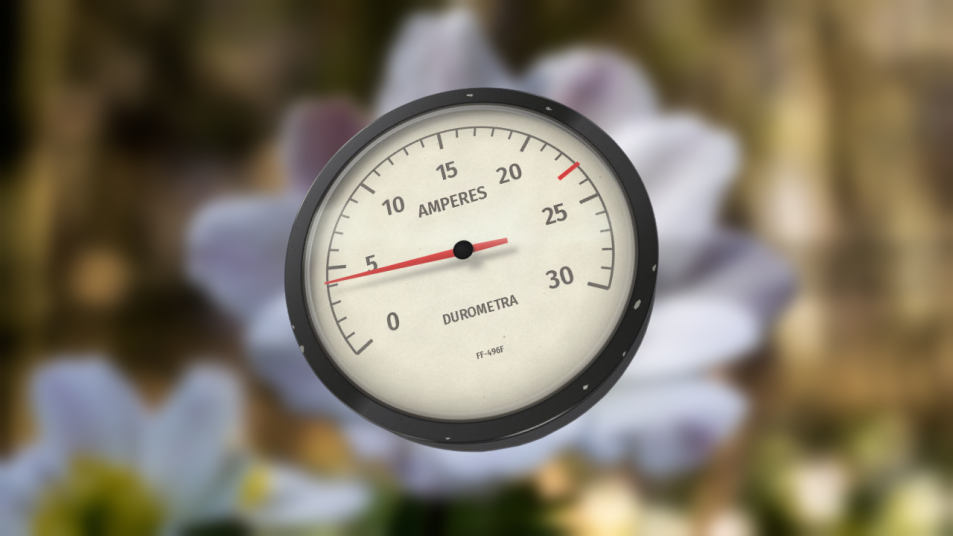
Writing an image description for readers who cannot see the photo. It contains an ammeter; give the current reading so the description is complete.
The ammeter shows 4 A
